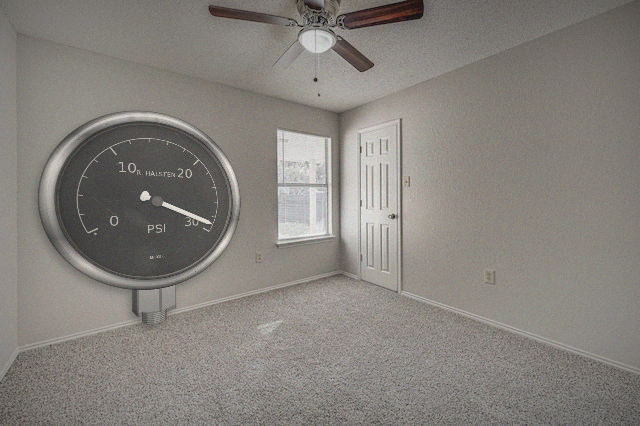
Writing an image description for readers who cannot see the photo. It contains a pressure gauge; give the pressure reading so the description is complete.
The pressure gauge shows 29 psi
